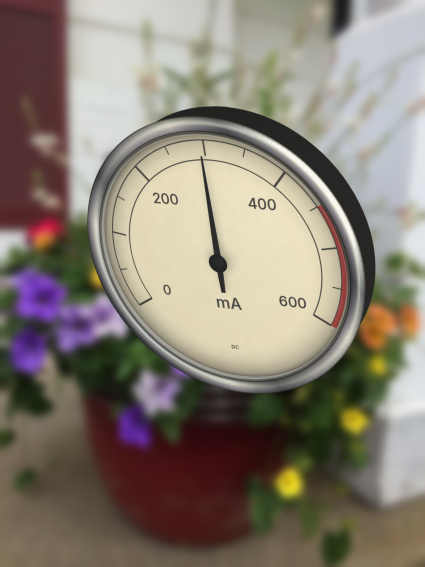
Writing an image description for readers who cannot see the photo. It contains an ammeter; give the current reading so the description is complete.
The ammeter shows 300 mA
